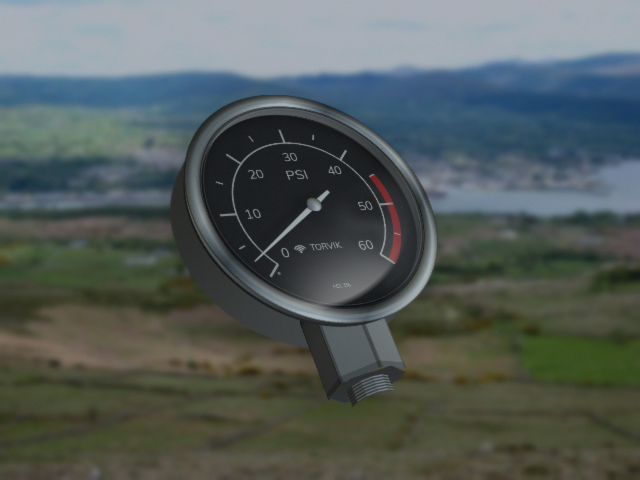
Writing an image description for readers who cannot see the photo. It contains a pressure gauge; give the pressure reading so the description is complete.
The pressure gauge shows 2.5 psi
